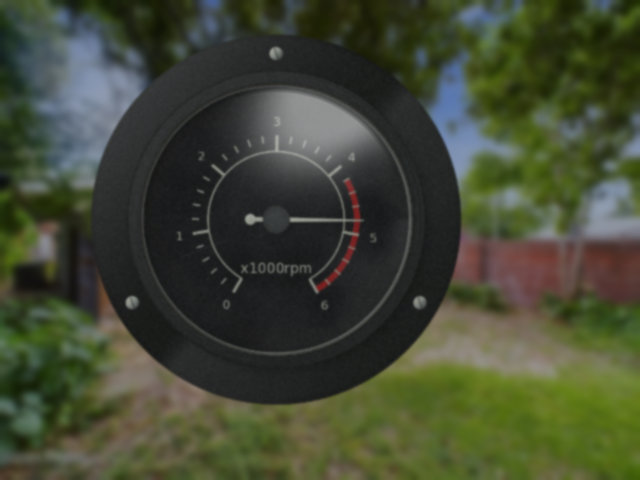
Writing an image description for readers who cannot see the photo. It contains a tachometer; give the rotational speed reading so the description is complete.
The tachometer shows 4800 rpm
